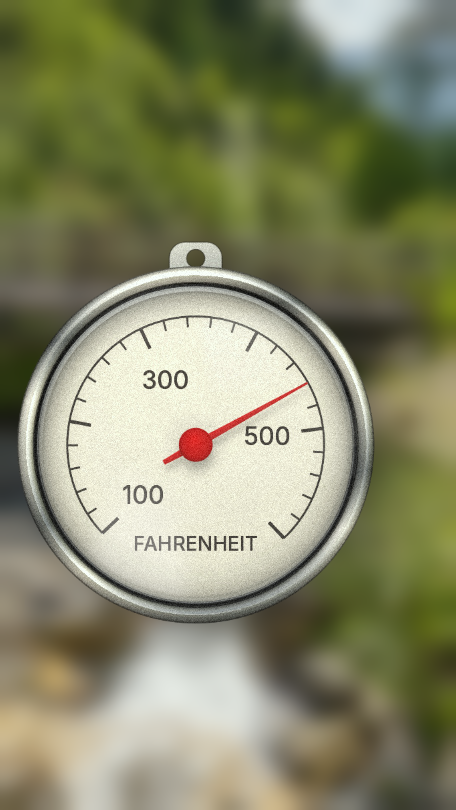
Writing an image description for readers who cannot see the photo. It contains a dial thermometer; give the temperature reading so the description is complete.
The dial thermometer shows 460 °F
